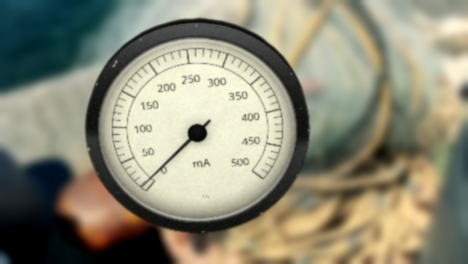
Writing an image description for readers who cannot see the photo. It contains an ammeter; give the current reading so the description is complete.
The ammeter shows 10 mA
